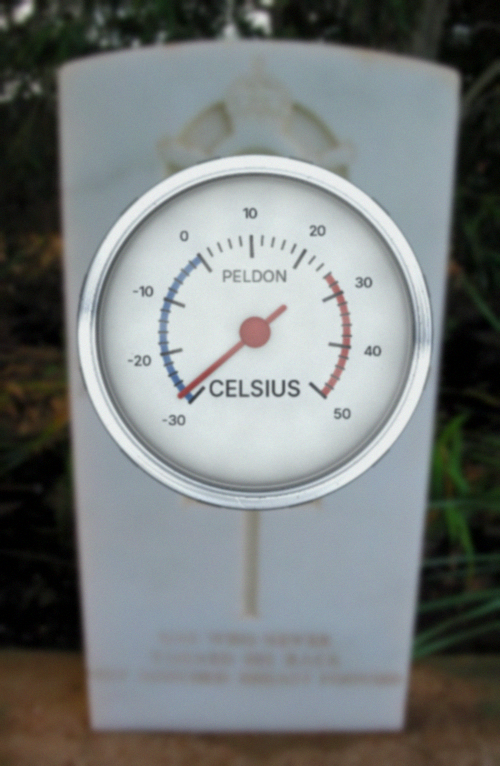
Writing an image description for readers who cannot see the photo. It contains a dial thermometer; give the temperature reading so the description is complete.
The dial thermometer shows -28 °C
